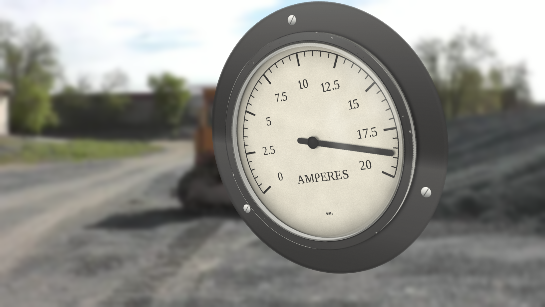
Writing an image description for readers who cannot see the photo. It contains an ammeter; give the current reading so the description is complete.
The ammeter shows 18.75 A
